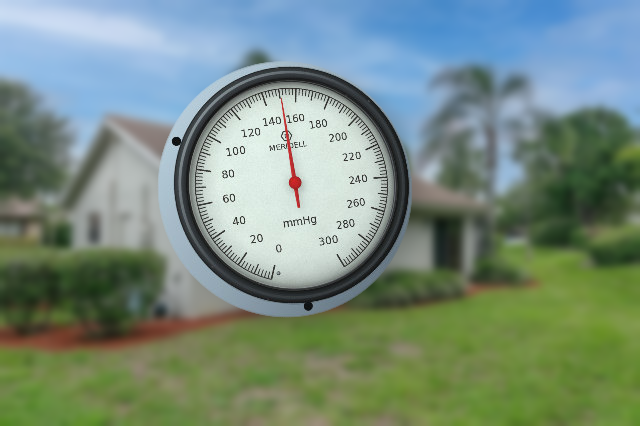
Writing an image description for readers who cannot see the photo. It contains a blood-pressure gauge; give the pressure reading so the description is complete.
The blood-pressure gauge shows 150 mmHg
